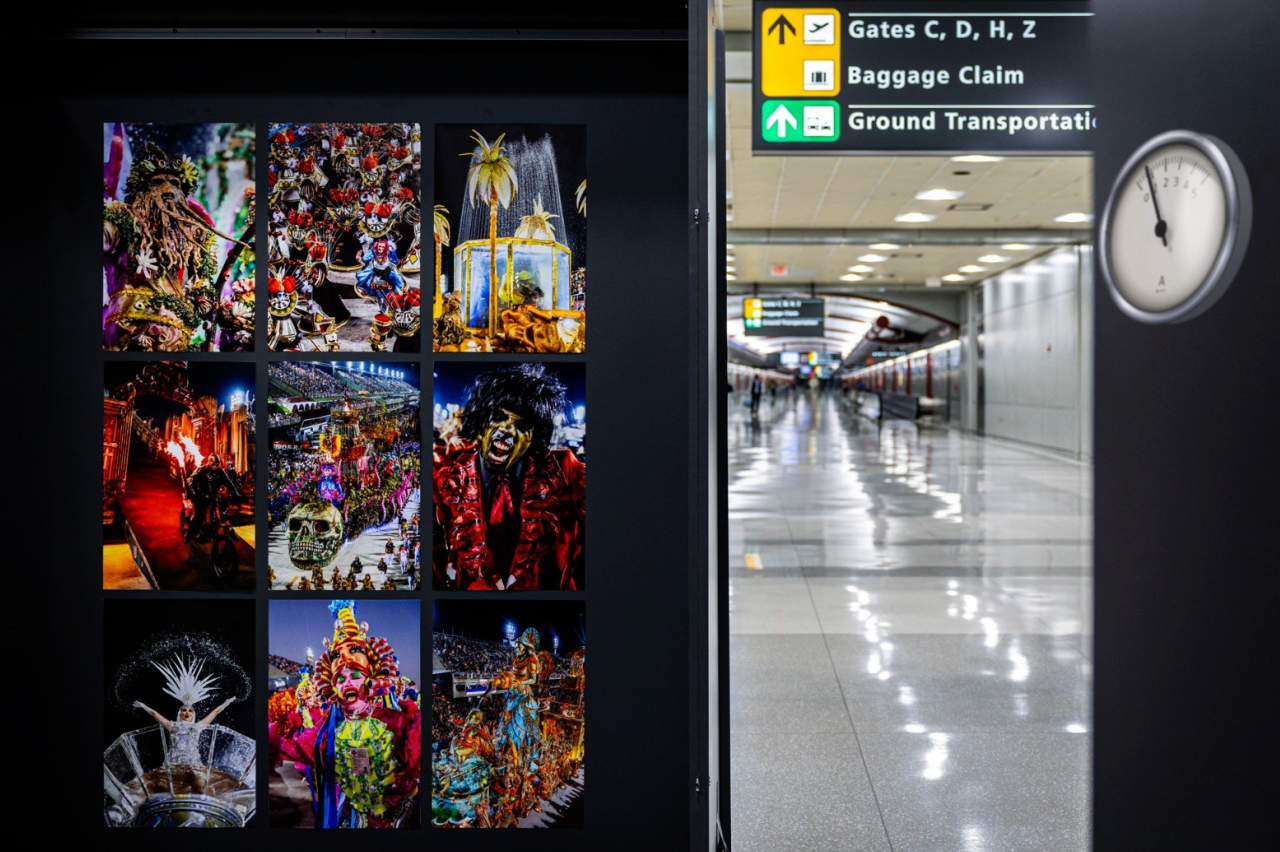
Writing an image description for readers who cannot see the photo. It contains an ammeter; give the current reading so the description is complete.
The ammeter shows 1 A
